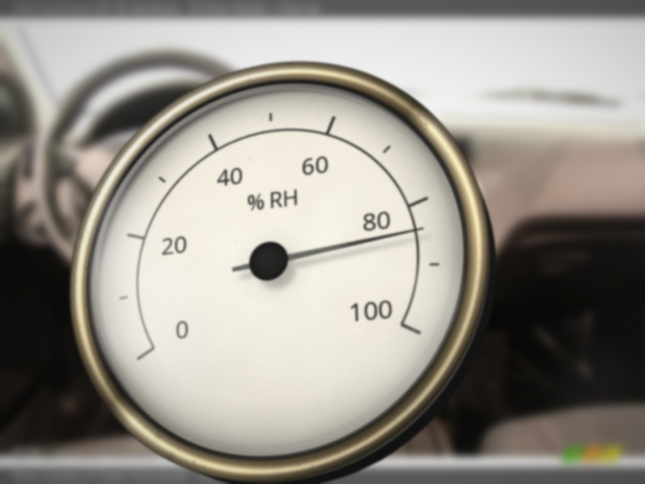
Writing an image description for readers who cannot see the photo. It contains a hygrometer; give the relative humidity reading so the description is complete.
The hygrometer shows 85 %
